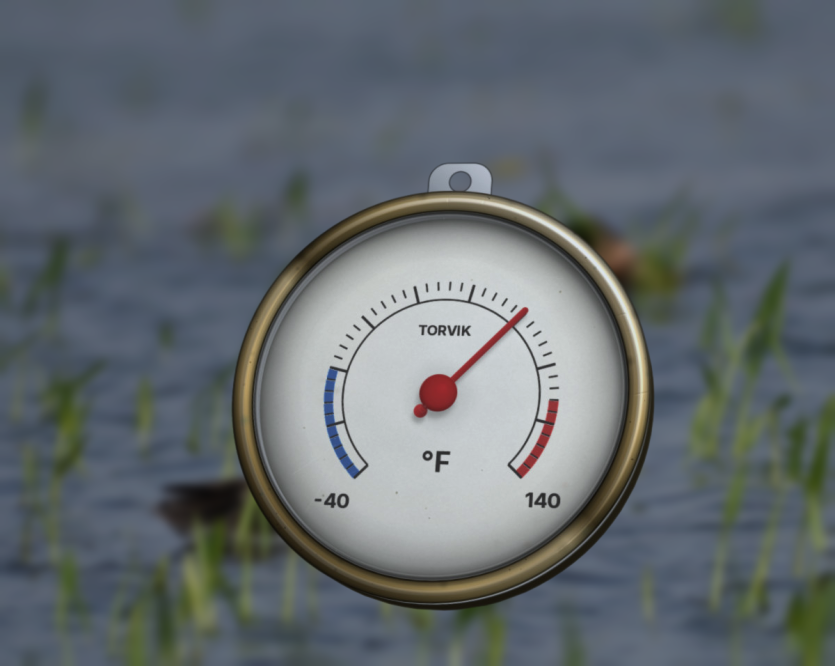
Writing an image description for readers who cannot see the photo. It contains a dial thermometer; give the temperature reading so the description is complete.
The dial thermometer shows 80 °F
